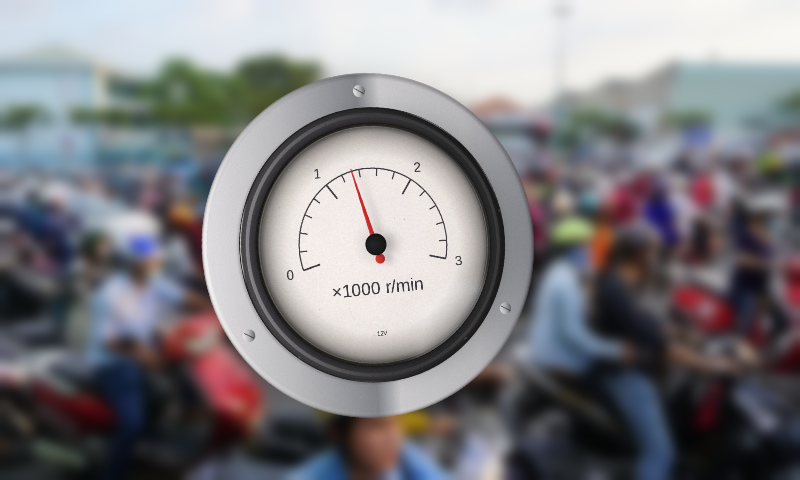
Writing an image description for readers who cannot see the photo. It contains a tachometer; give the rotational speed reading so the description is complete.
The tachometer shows 1300 rpm
